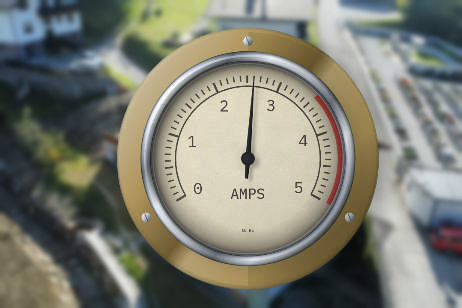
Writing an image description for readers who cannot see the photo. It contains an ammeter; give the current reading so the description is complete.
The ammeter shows 2.6 A
